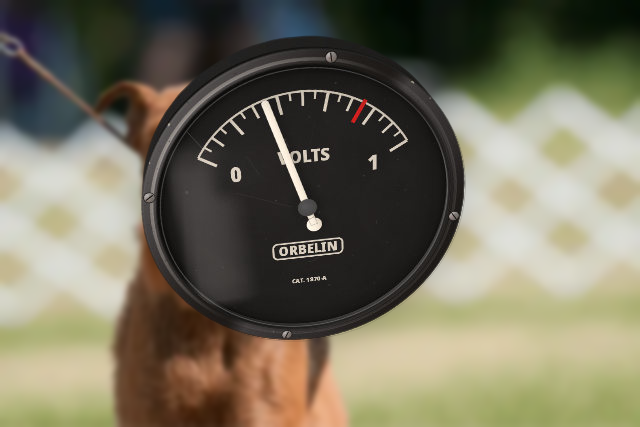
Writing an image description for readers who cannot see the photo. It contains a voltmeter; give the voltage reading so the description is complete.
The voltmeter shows 0.35 V
